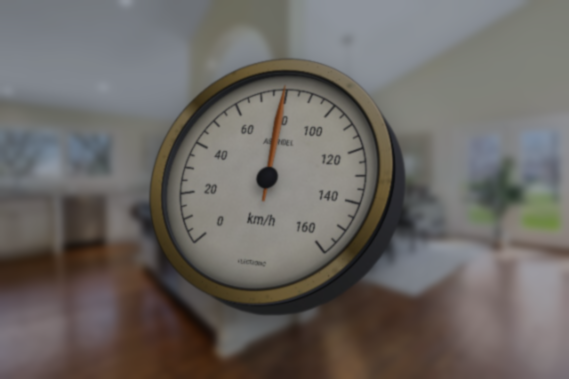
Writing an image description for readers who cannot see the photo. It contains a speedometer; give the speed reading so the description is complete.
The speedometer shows 80 km/h
